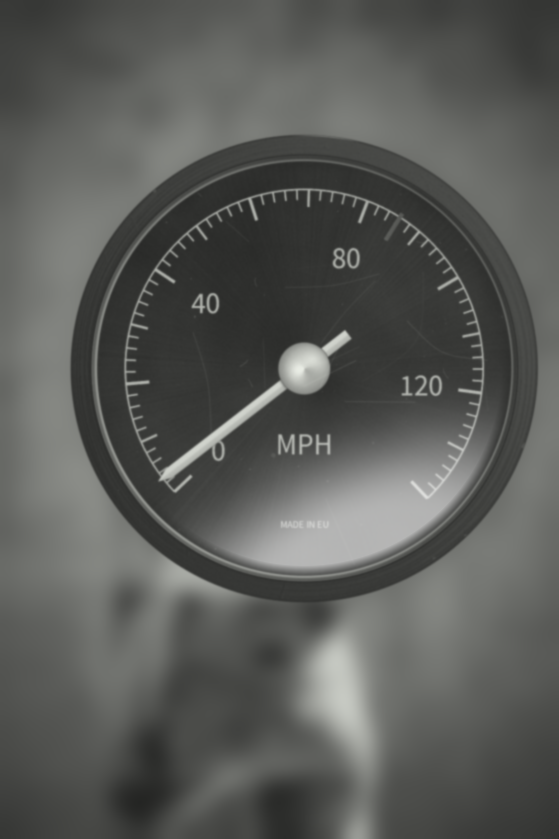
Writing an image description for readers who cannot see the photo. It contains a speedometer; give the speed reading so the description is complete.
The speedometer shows 3 mph
